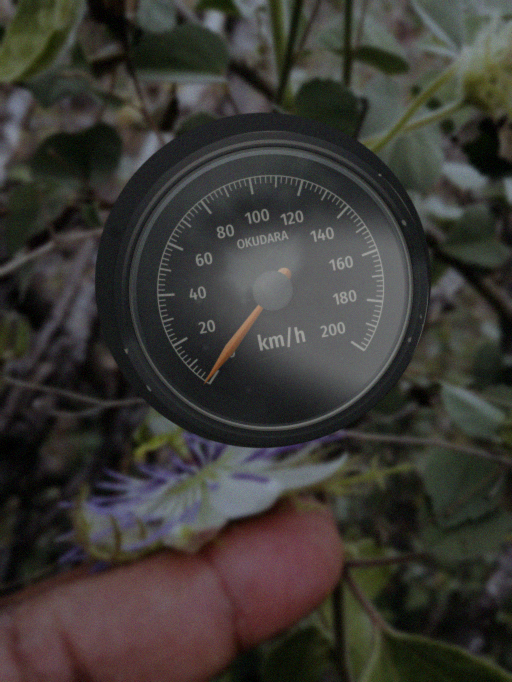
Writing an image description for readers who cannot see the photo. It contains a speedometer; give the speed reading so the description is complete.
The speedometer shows 2 km/h
